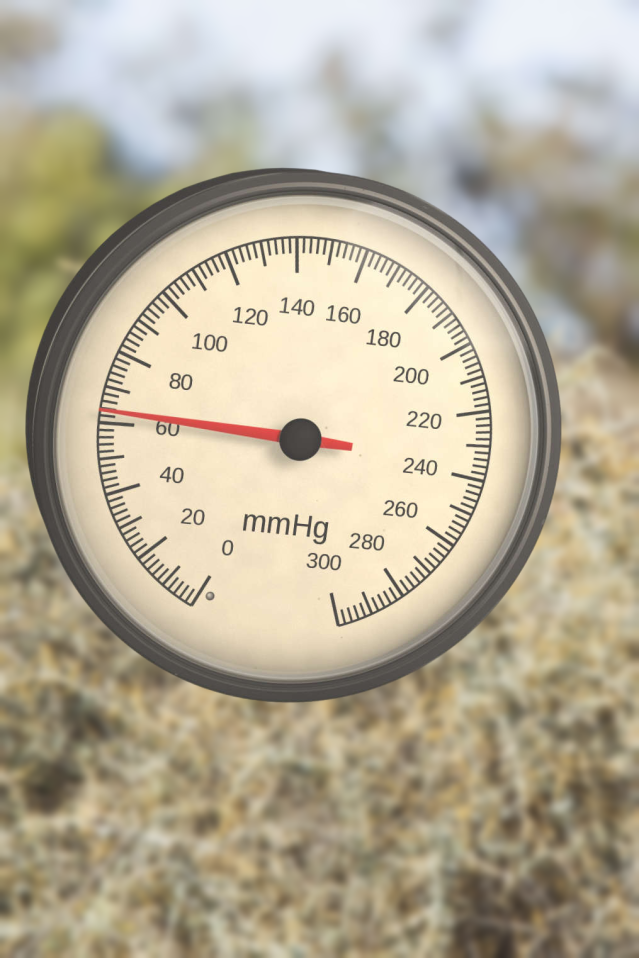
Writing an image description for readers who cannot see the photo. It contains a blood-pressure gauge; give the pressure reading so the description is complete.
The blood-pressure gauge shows 64 mmHg
